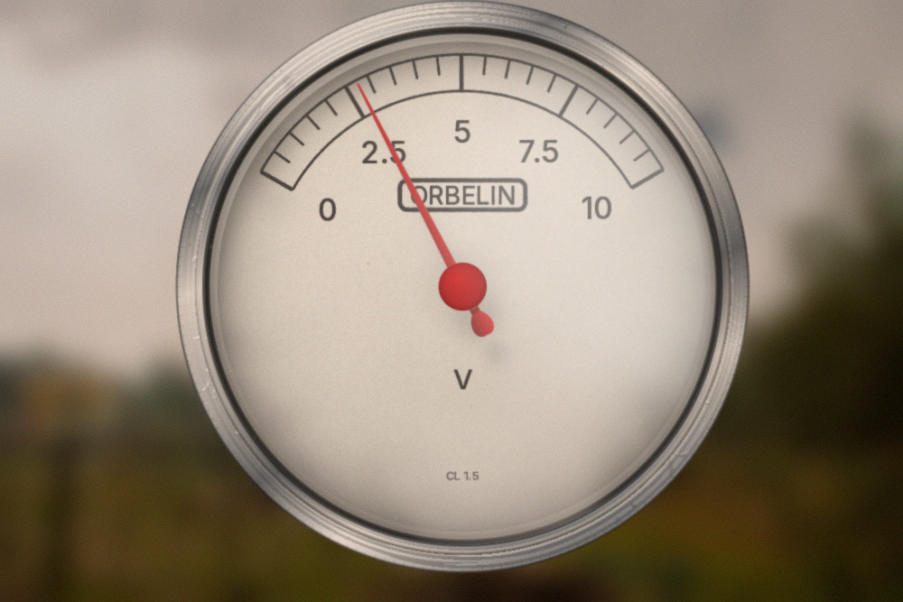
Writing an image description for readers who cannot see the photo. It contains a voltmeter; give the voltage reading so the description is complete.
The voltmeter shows 2.75 V
